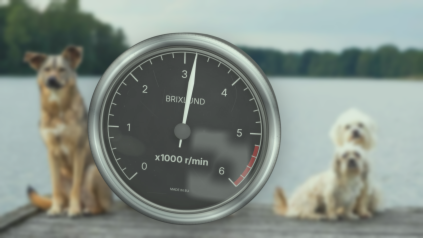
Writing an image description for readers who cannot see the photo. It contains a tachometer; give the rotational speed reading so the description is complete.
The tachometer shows 3200 rpm
